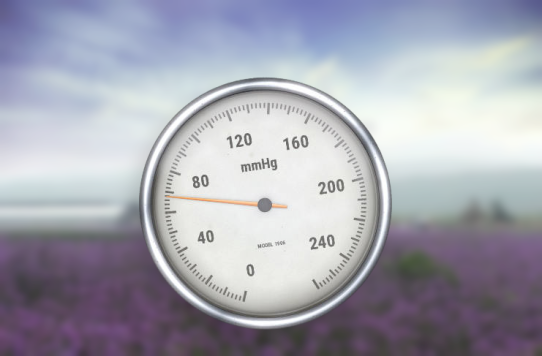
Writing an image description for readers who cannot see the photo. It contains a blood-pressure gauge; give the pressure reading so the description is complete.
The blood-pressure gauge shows 68 mmHg
